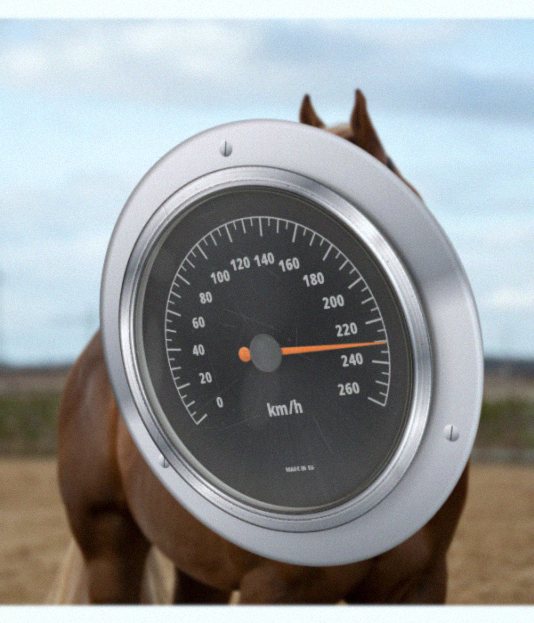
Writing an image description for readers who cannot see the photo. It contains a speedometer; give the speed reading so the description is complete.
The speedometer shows 230 km/h
